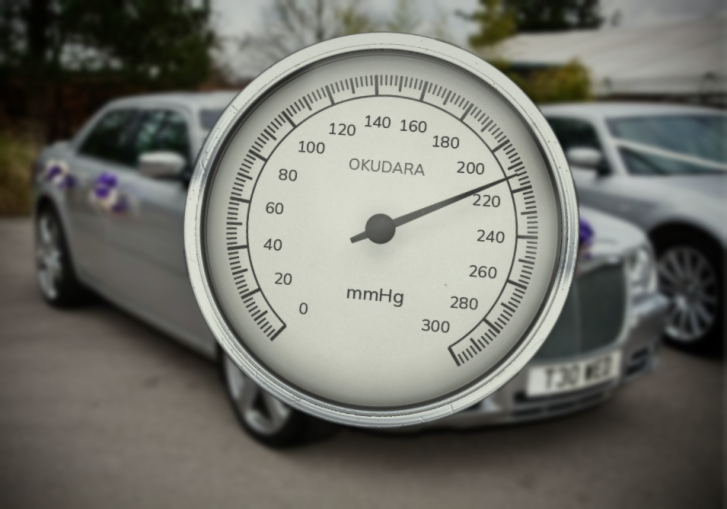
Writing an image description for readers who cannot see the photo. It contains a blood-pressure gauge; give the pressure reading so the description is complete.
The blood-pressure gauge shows 214 mmHg
